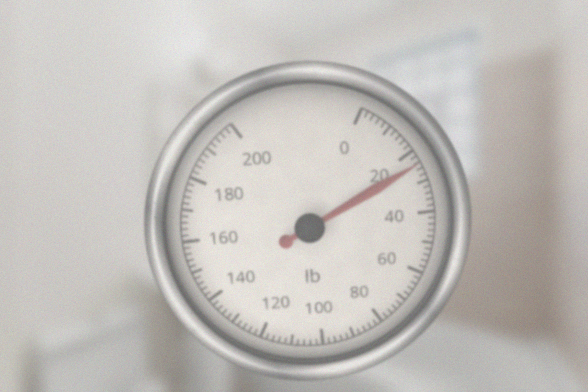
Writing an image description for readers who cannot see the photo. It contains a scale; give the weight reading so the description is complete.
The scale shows 24 lb
